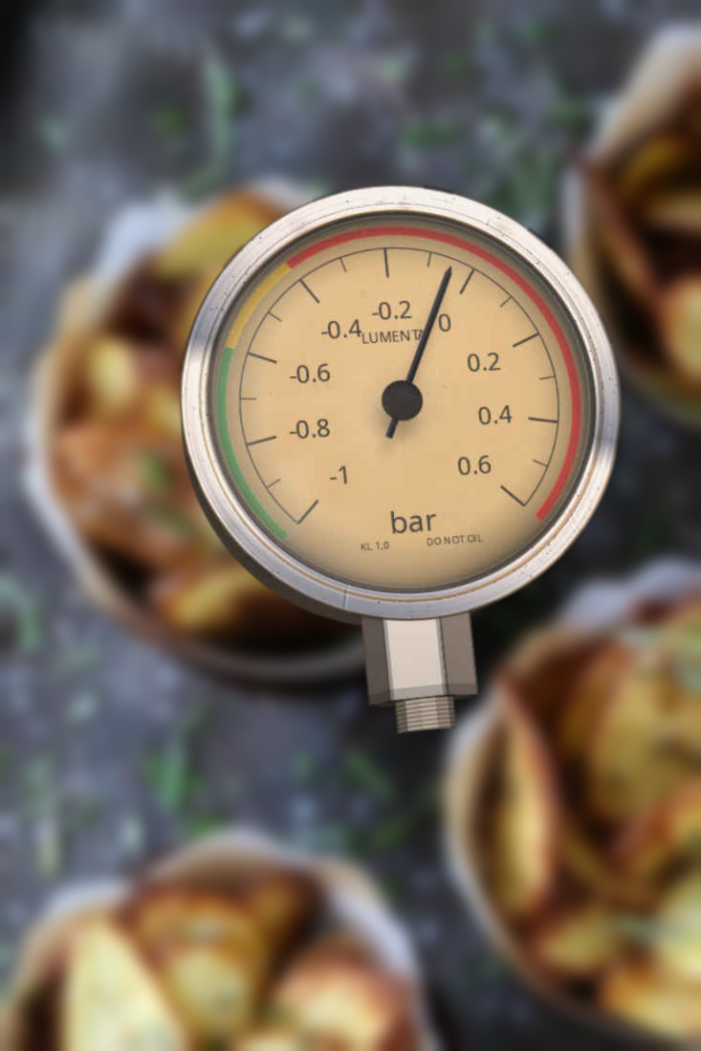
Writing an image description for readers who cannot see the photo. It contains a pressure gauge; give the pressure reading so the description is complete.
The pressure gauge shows -0.05 bar
